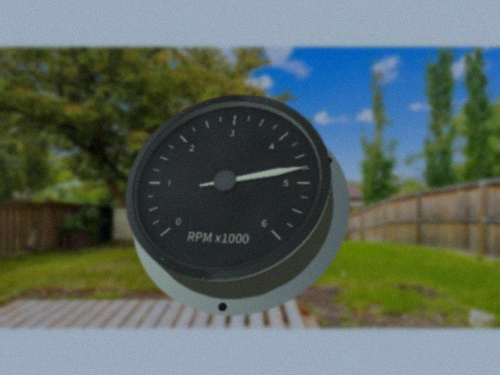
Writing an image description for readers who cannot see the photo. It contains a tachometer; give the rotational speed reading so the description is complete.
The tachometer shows 4750 rpm
